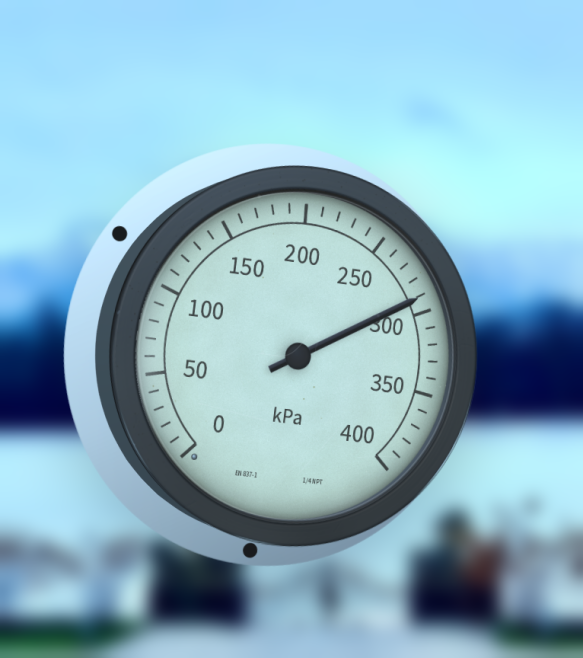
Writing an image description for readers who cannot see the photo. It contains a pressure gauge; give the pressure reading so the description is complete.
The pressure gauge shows 290 kPa
